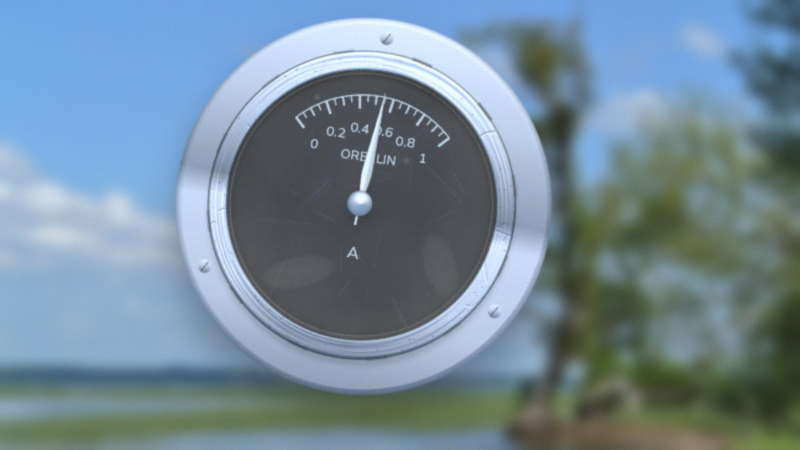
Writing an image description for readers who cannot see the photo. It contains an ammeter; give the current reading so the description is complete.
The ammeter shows 0.55 A
